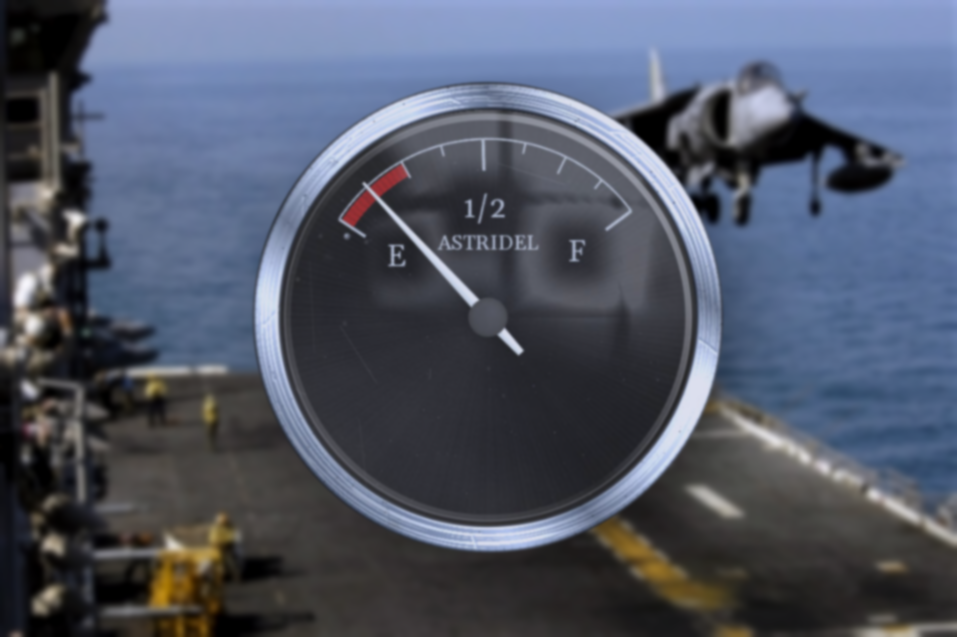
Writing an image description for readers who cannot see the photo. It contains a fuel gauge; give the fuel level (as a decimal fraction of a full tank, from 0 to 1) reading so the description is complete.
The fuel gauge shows 0.125
